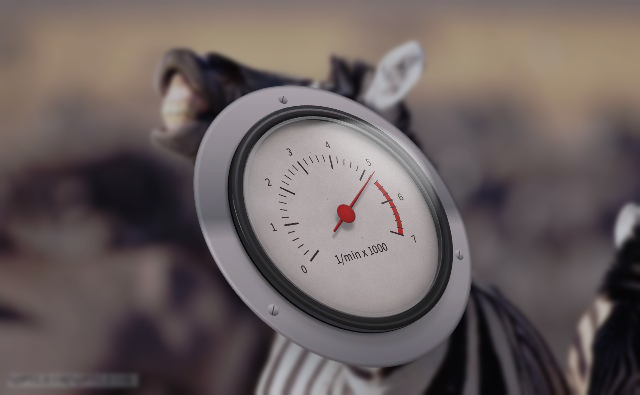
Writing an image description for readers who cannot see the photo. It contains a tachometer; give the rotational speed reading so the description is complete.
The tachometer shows 5200 rpm
